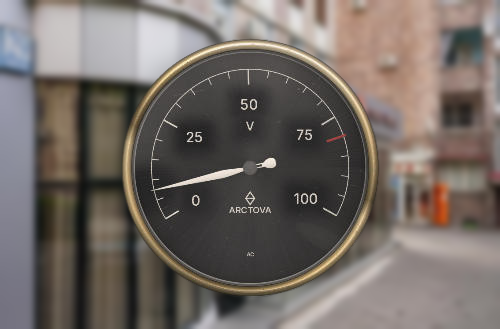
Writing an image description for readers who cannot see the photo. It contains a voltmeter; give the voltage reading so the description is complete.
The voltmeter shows 7.5 V
